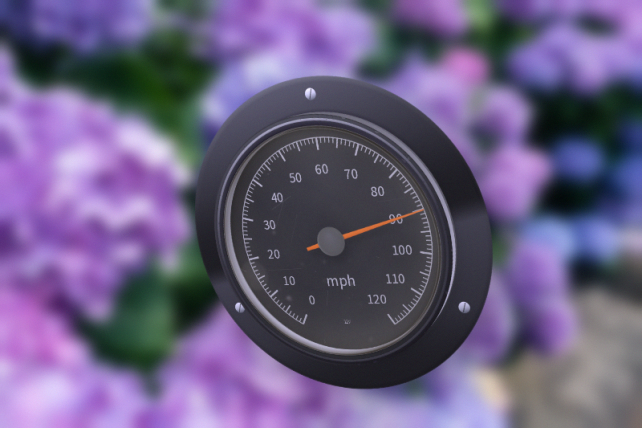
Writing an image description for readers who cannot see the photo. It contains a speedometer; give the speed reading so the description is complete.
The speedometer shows 90 mph
